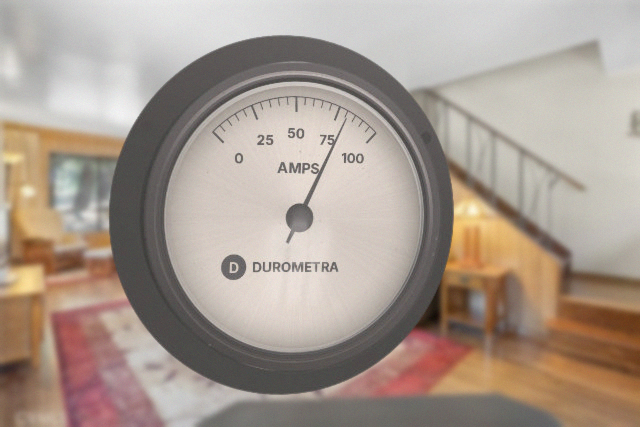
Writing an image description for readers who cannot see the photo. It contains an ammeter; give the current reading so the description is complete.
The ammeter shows 80 A
